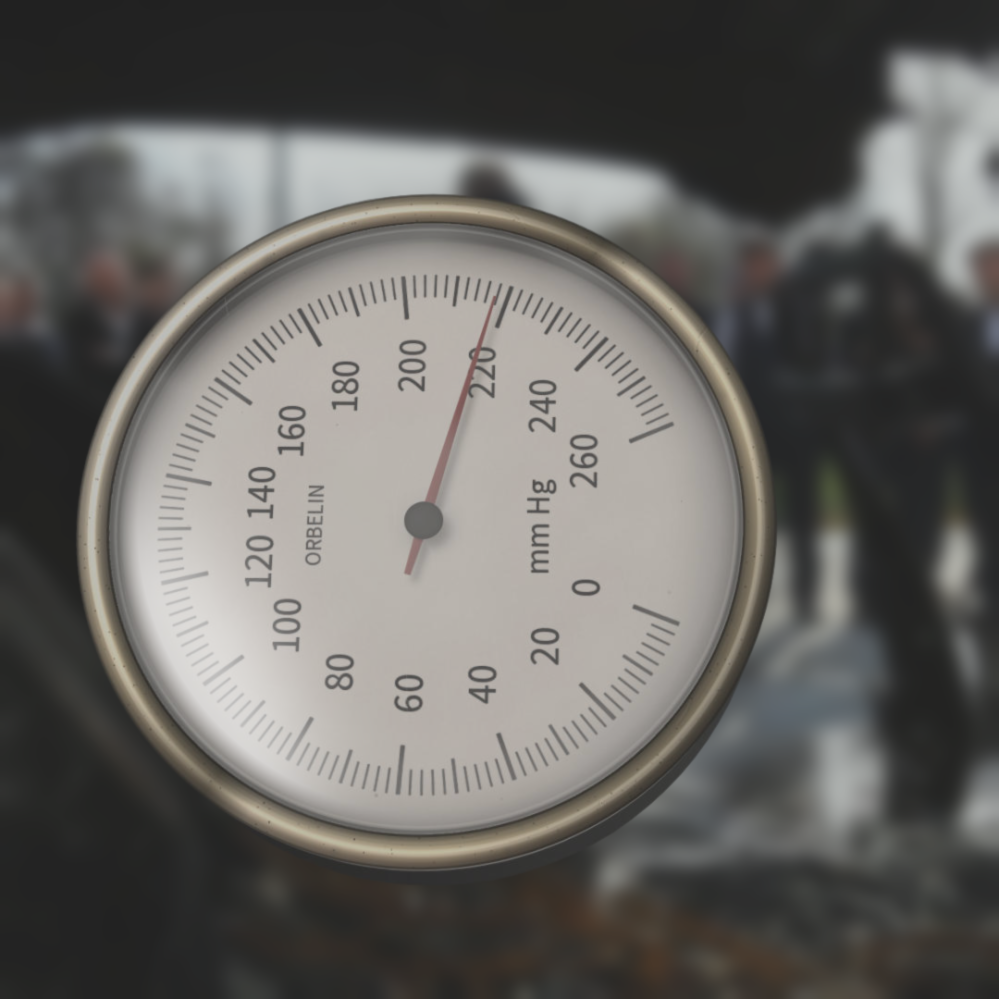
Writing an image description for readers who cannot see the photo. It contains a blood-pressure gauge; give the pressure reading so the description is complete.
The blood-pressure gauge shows 218 mmHg
